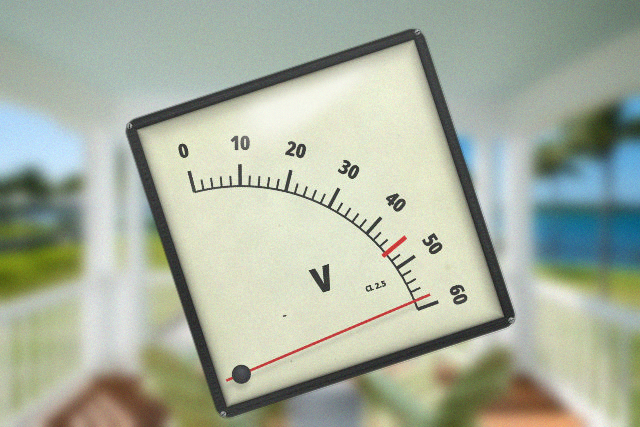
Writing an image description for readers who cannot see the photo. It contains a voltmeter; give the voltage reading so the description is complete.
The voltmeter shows 58 V
